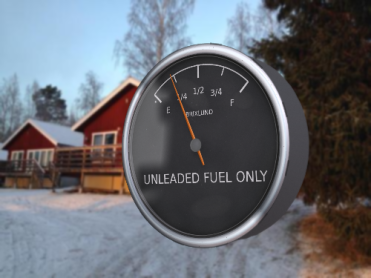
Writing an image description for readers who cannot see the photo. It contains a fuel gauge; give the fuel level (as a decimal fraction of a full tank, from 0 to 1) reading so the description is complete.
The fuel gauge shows 0.25
